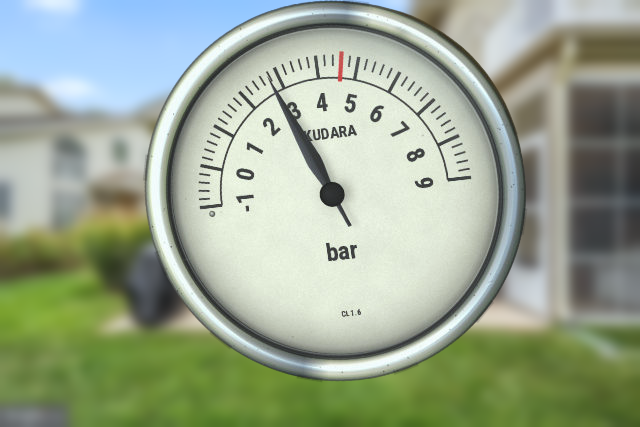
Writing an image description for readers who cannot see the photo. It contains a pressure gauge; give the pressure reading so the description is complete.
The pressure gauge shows 2.8 bar
